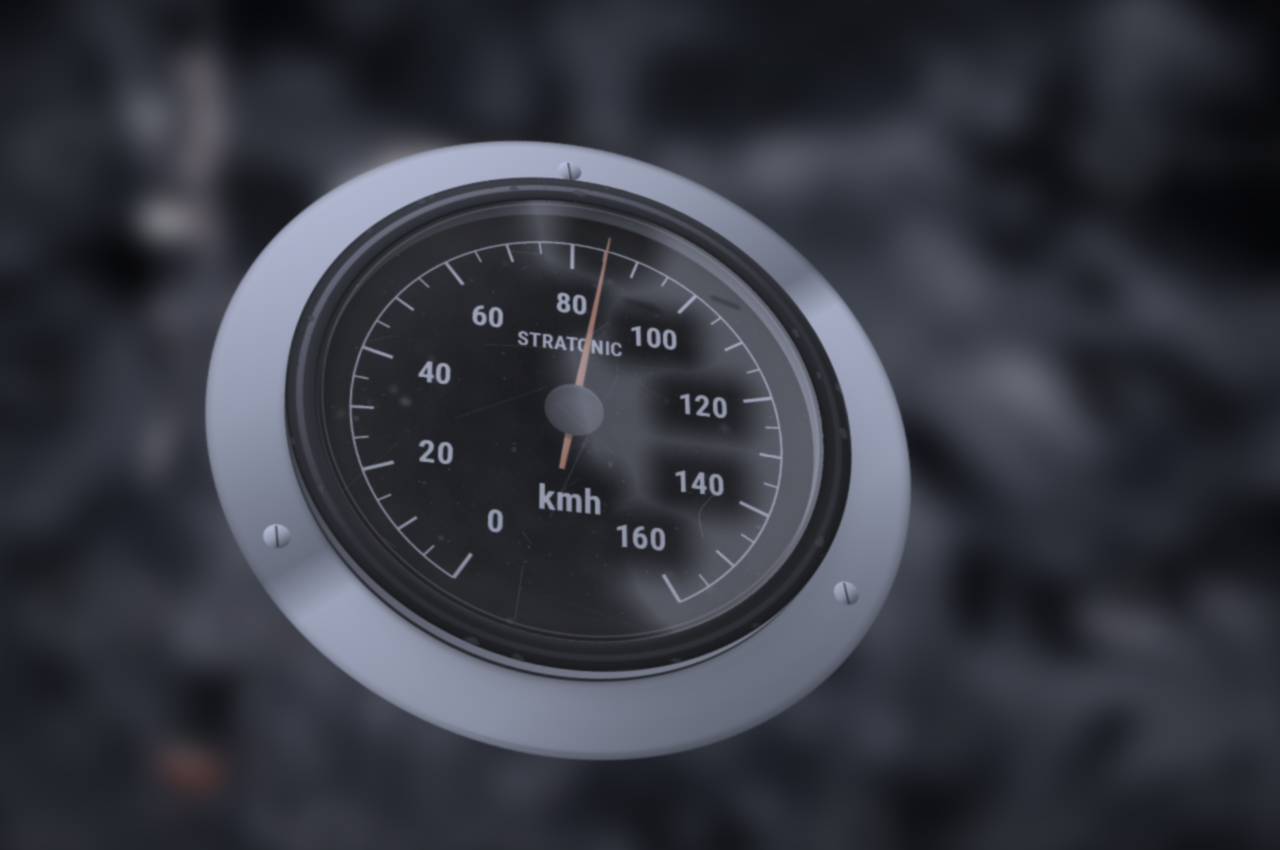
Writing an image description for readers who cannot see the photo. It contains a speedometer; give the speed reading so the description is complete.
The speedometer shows 85 km/h
